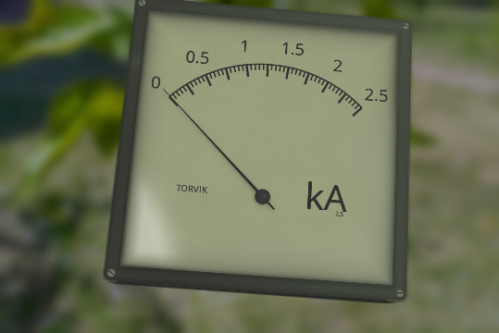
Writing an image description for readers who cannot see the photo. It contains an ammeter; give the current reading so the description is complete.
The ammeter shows 0 kA
